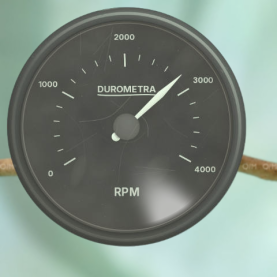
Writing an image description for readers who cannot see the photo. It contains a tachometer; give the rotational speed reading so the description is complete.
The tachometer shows 2800 rpm
